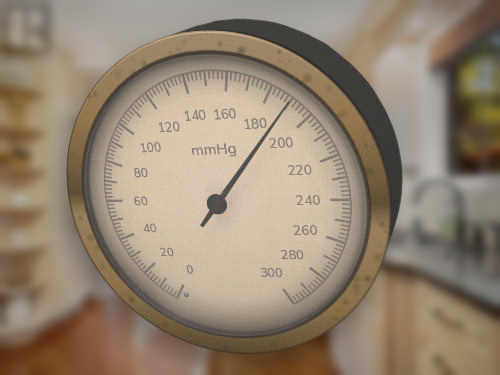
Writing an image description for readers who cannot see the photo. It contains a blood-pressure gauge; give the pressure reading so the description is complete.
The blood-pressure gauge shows 190 mmHg
